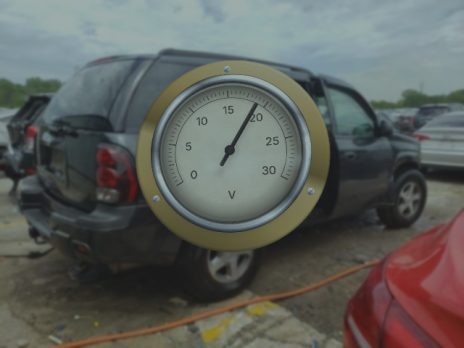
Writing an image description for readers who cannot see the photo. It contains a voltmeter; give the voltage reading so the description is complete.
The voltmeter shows 19 V
